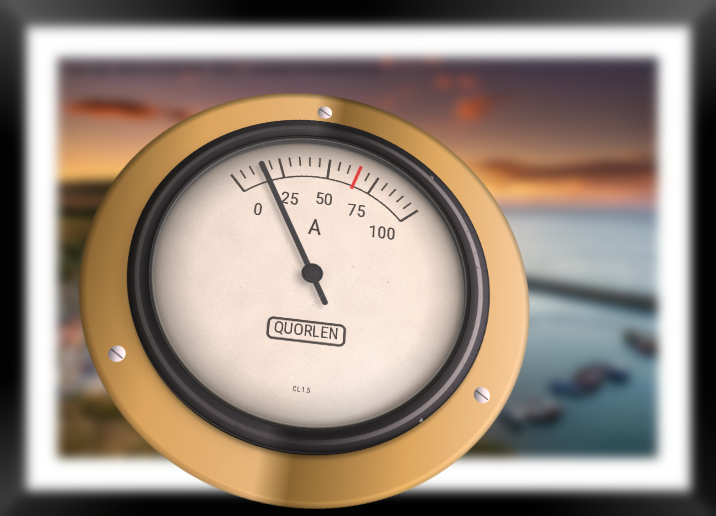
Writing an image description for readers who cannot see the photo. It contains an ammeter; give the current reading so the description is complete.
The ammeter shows 15 A
